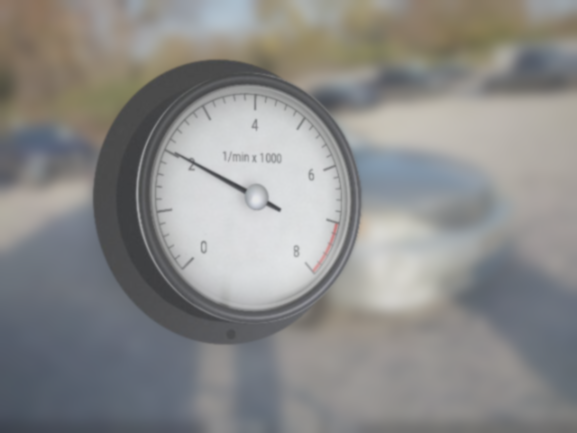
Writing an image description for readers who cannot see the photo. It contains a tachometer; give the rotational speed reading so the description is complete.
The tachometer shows 2000 rpm
